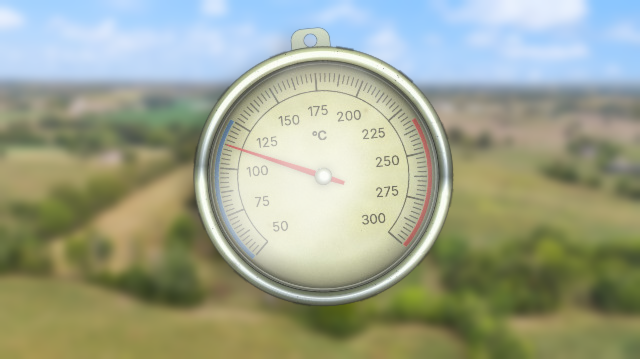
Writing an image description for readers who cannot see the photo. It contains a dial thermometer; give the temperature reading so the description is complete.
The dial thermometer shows 112.5 °C
